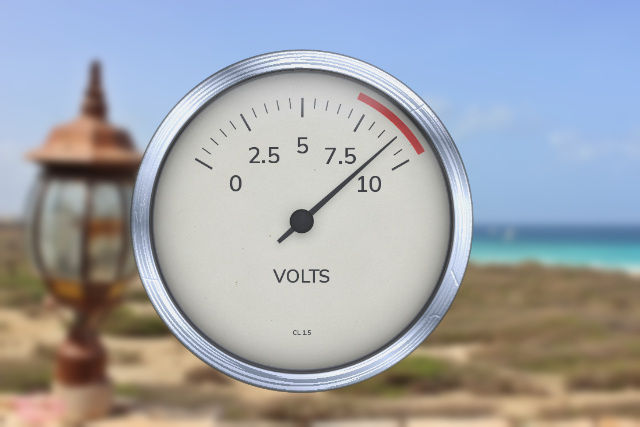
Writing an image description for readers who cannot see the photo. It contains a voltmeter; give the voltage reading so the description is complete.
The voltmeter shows 9 V
